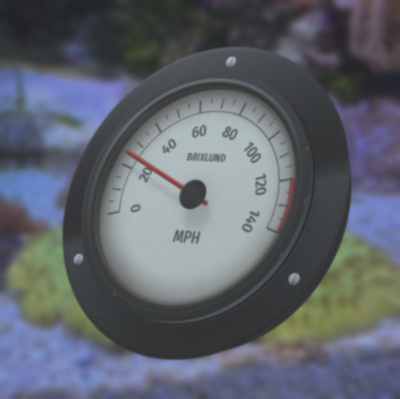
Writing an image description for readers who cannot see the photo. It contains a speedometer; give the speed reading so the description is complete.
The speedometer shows 25 mph
